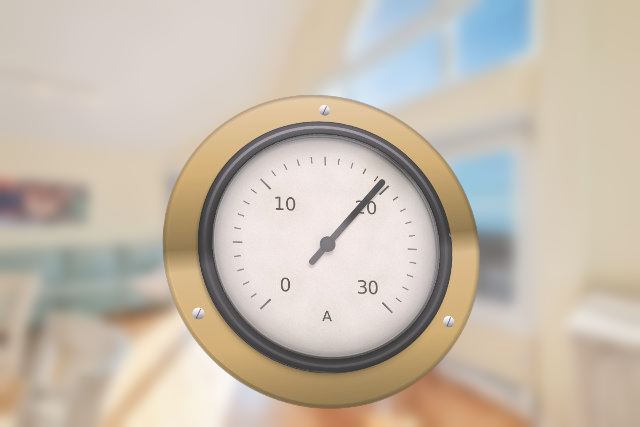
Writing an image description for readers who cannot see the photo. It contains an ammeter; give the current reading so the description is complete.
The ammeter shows 19.5 A
